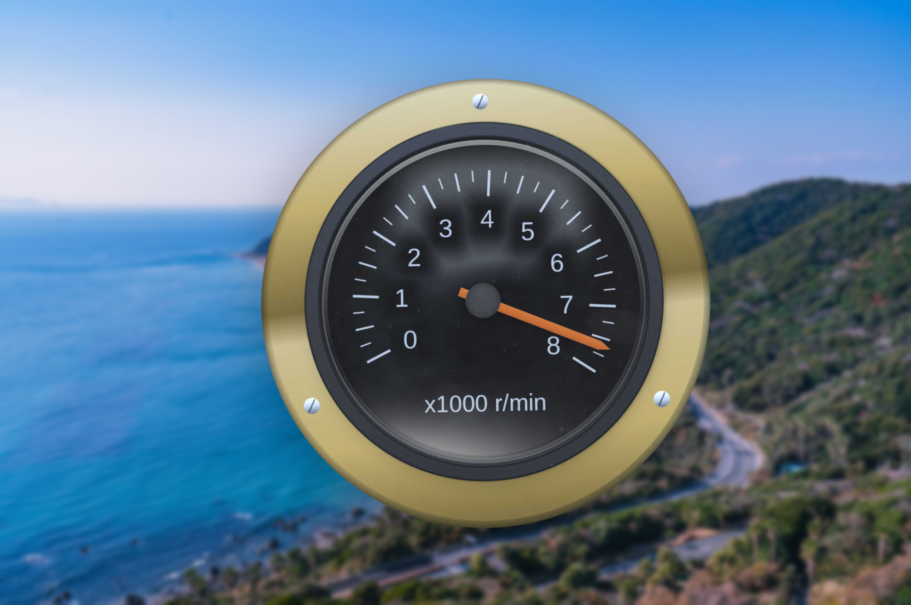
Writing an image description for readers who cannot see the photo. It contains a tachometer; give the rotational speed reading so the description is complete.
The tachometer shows 7625 rpm
